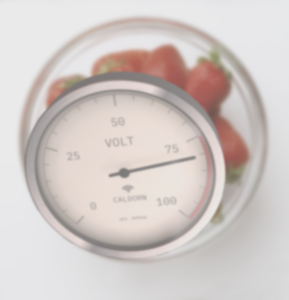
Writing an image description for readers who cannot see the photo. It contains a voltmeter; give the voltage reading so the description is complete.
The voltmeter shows 80 V
